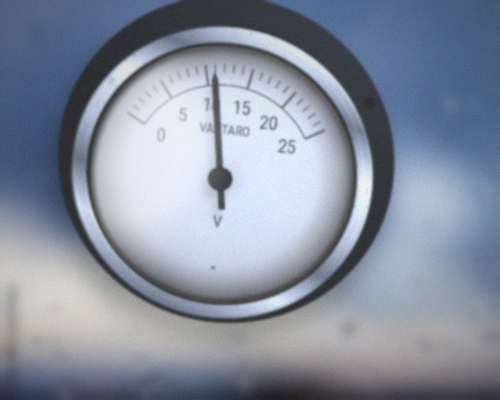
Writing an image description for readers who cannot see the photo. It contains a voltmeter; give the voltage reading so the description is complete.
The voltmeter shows 11 V
